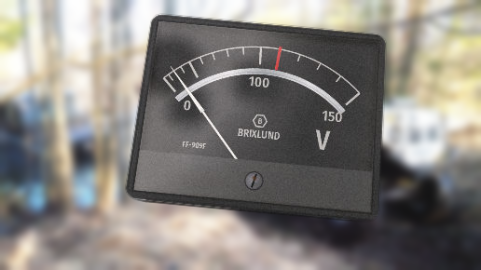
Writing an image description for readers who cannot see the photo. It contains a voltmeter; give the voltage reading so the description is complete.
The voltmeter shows 30 V
